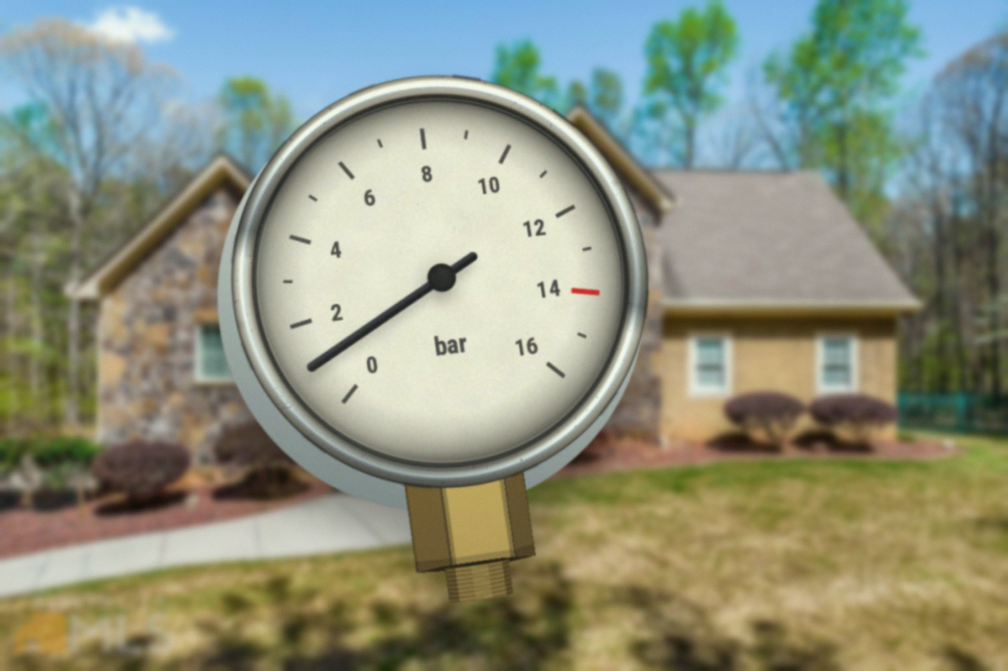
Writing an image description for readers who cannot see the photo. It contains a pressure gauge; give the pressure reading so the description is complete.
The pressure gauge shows 1 bar
